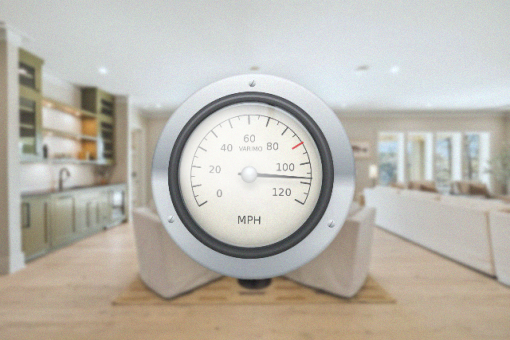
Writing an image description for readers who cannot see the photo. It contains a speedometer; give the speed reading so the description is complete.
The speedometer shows 107.5 mph
